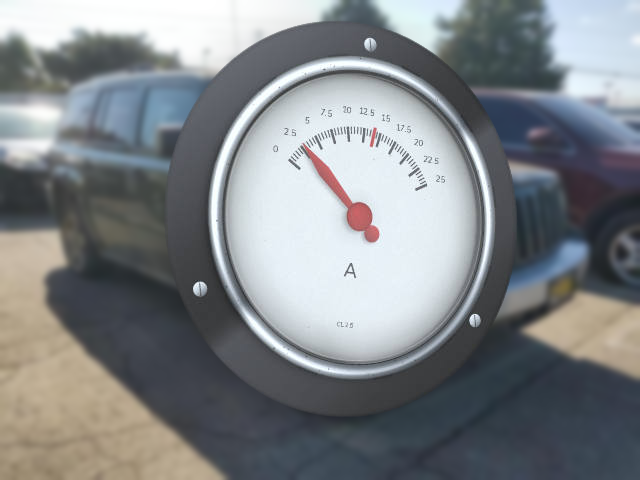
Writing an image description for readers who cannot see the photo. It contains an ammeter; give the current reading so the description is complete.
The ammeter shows 2.5 A
